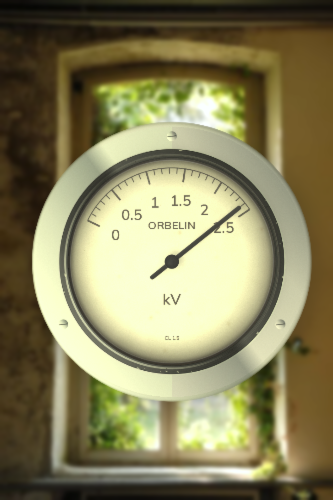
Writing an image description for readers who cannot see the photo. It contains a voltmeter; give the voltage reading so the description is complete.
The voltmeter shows 2.4 kV
